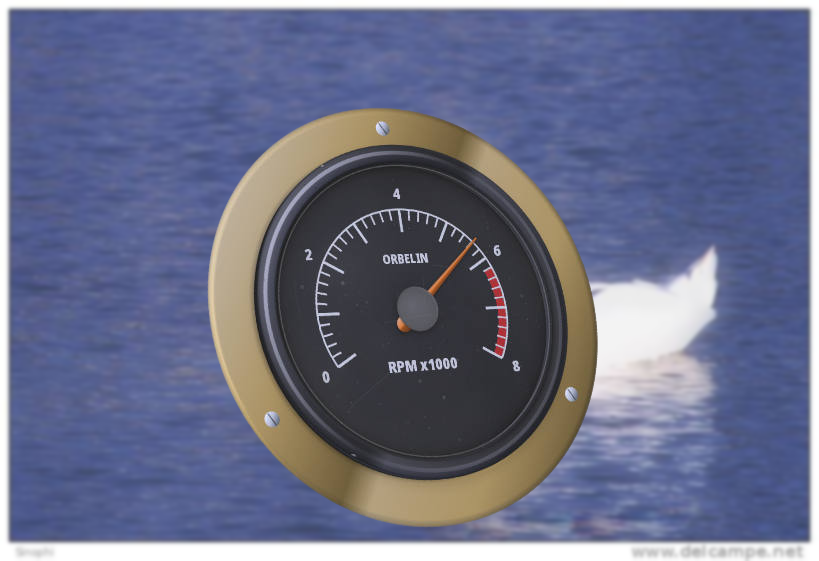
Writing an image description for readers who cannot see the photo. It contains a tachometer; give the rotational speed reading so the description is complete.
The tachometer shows 5600 rpm
